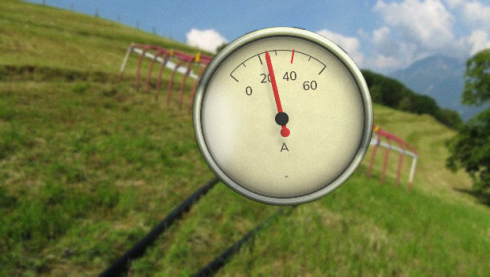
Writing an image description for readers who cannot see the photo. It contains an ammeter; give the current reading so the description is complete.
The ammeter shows 25 A
